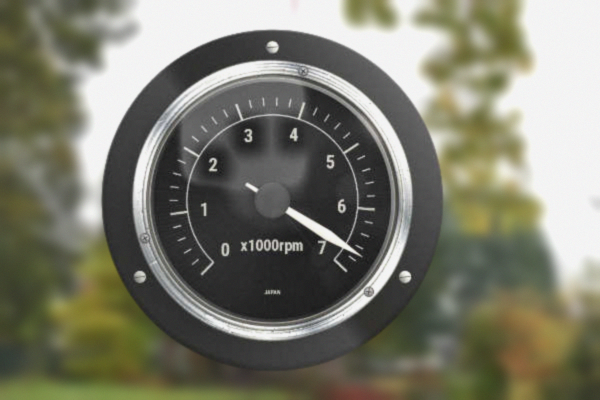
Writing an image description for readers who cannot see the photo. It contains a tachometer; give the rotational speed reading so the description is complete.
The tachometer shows 6700 rpm
